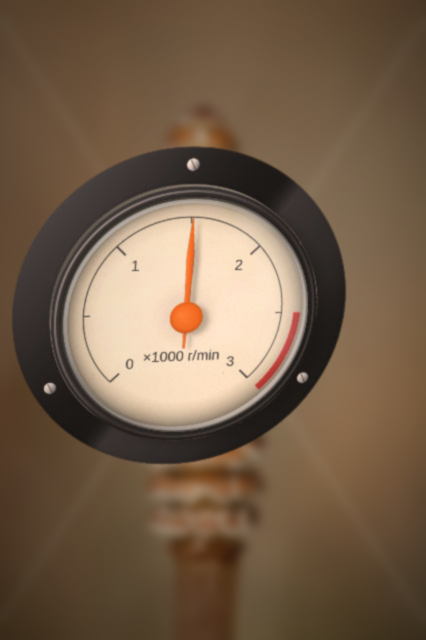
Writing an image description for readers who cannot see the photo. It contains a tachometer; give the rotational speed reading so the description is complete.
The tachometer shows 1500 rpm
